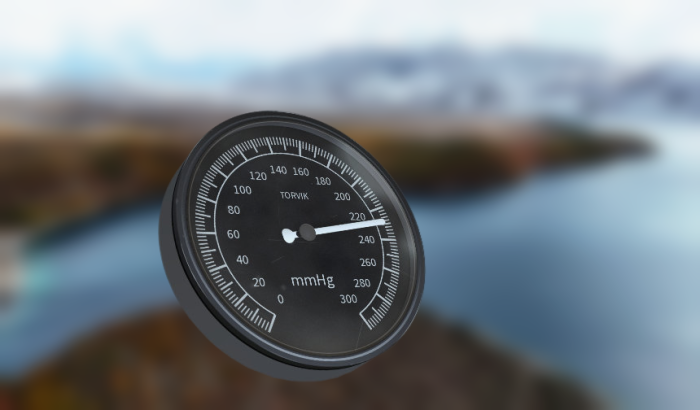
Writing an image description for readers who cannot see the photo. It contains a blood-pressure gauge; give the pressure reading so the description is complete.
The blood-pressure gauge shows 230 mmHg
